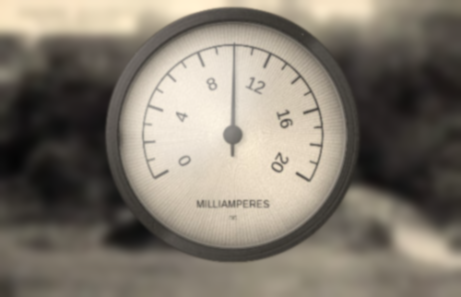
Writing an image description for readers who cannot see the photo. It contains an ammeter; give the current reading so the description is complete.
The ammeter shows 10 mA
